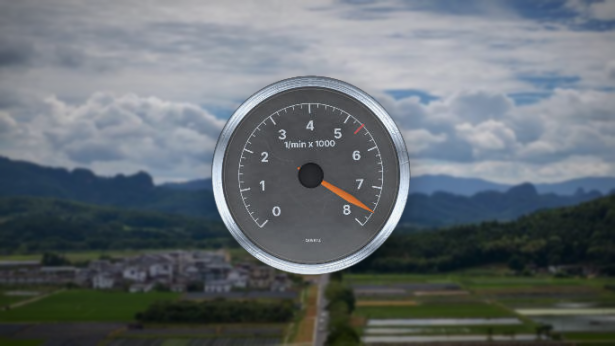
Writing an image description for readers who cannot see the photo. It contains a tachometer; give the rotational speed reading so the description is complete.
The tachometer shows 7600 rpm
